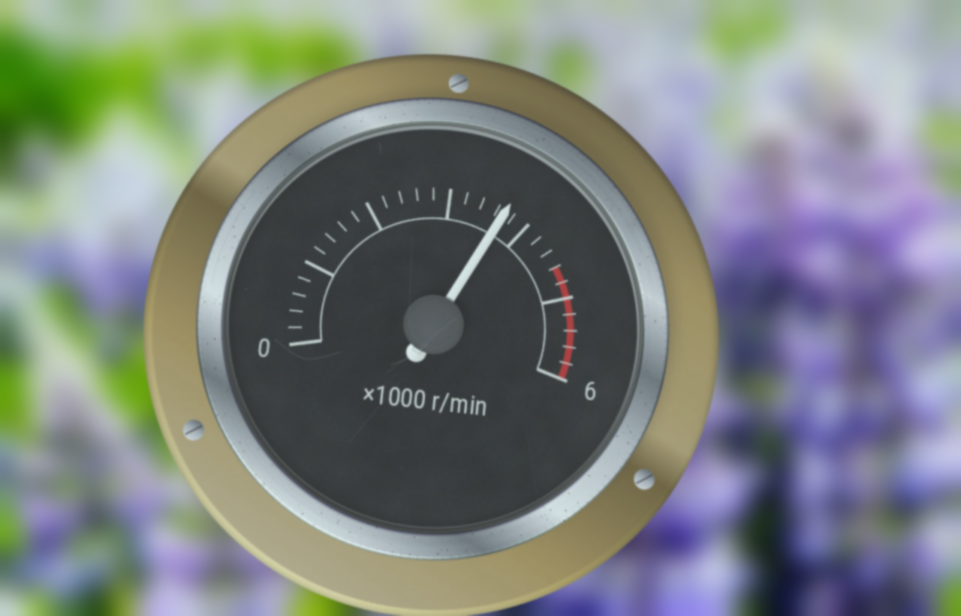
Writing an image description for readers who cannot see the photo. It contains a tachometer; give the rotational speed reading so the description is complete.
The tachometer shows 3700 rpm
